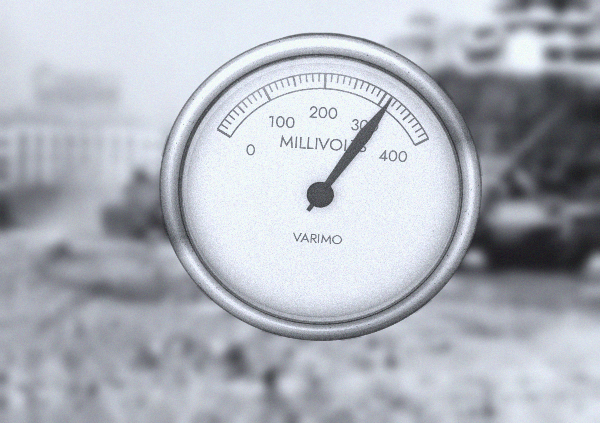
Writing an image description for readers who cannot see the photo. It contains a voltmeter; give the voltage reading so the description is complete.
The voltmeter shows 310 mV
